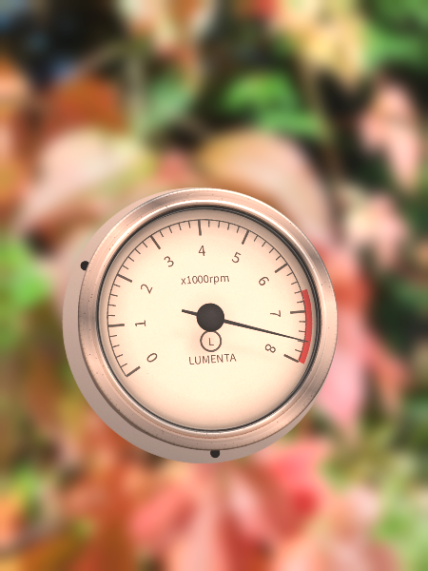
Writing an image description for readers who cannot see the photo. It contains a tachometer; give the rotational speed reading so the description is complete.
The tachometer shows 7600 rpm
